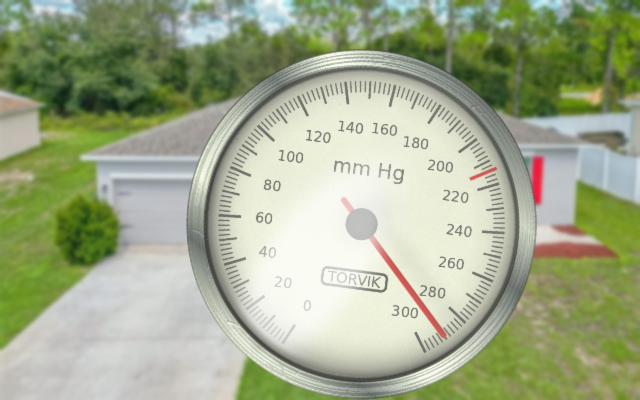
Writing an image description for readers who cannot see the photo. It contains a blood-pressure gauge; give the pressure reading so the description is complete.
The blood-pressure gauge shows 290 mmHg
